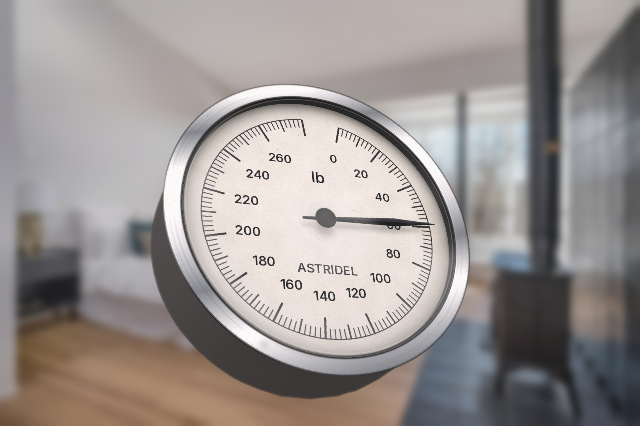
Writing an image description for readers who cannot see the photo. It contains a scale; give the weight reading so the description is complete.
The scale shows 60 lb
